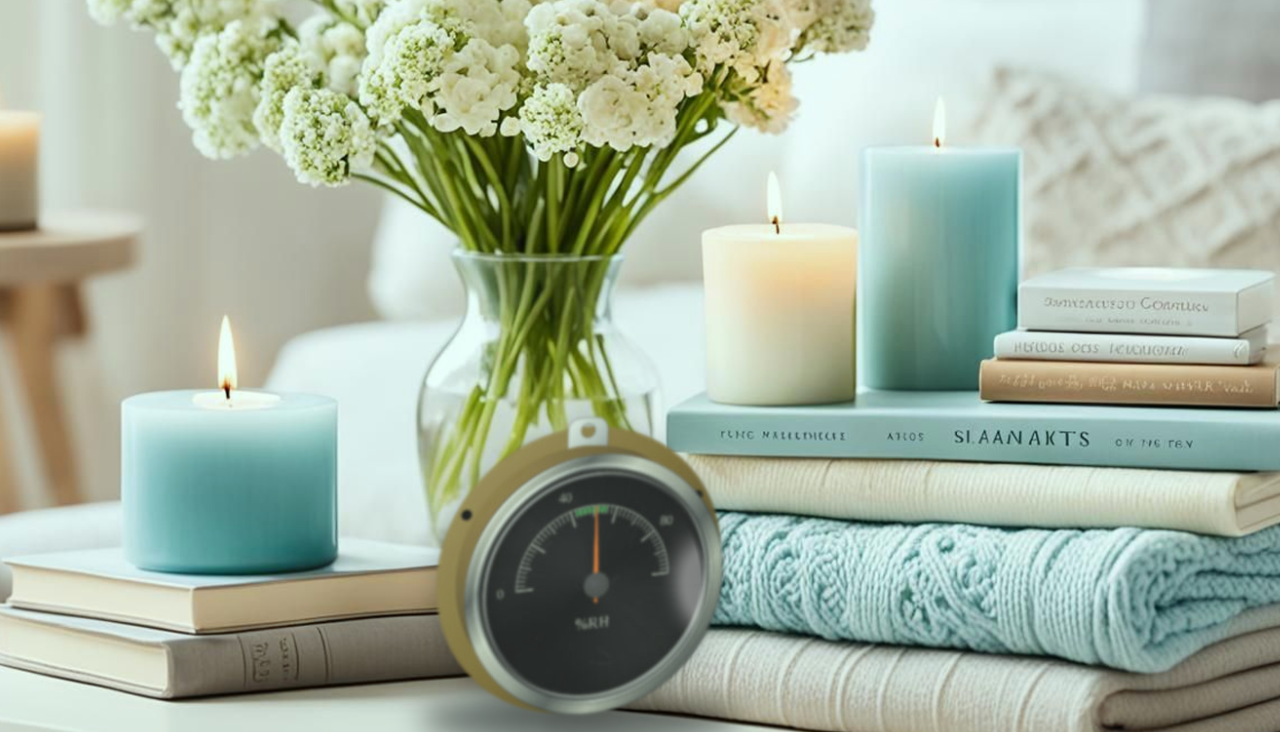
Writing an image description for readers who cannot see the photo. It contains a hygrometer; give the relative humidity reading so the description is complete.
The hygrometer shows 50 %
